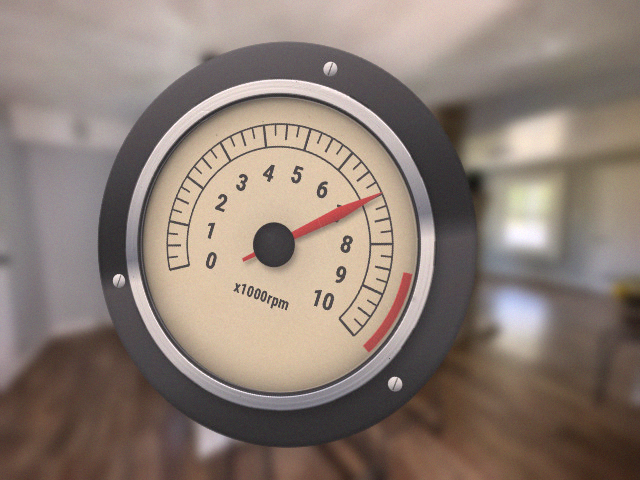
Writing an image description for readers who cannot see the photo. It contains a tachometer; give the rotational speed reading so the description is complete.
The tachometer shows 7000 rpm
